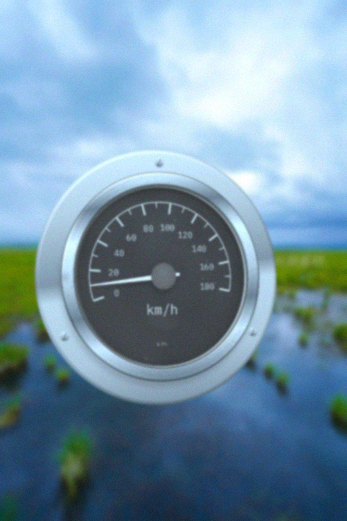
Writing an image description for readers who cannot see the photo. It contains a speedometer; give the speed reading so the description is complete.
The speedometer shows 10 km/h
